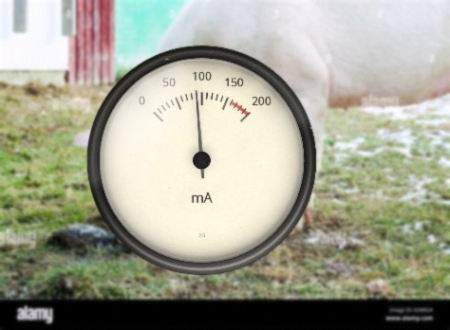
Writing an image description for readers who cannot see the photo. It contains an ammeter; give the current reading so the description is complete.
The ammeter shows 90 mA
